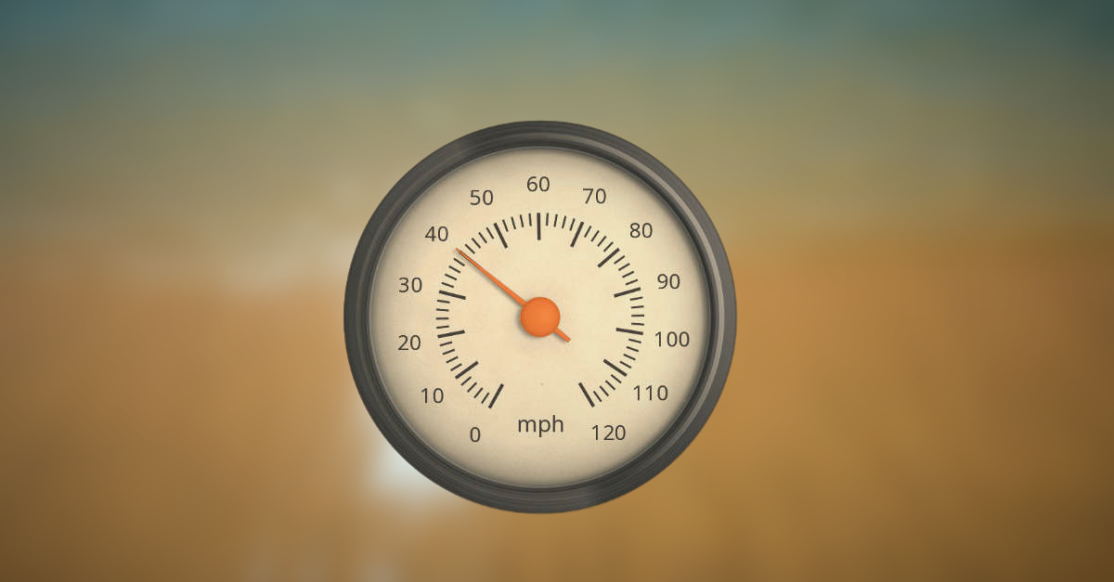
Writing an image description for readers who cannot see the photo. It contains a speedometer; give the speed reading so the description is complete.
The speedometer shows 40 mph
